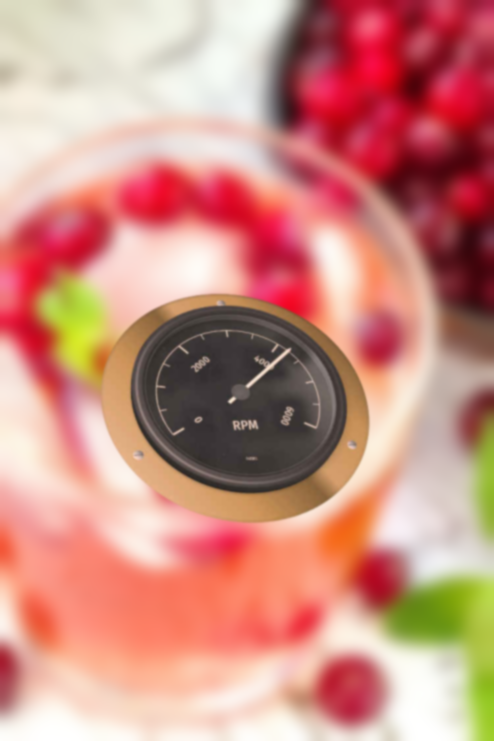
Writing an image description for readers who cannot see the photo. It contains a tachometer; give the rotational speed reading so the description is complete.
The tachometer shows 4250 rpm
